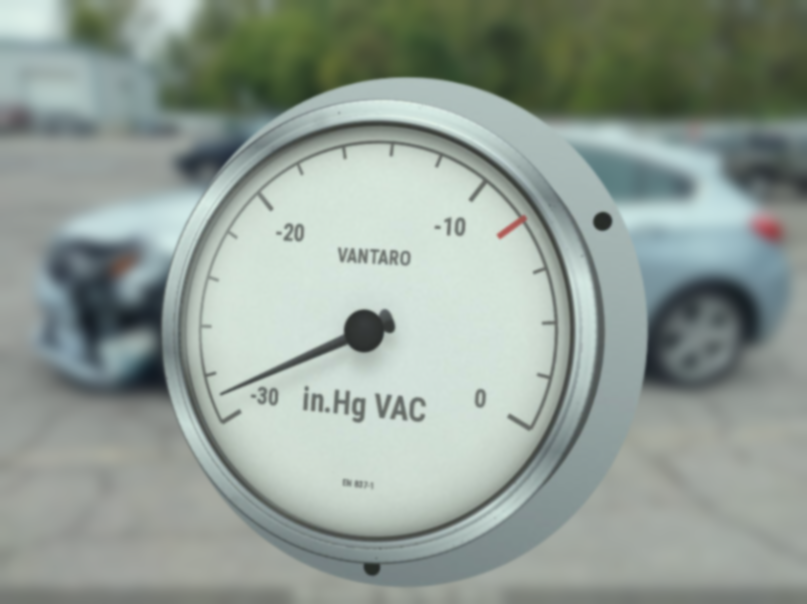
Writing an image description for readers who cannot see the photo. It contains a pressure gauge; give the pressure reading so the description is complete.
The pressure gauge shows -29 inHg
